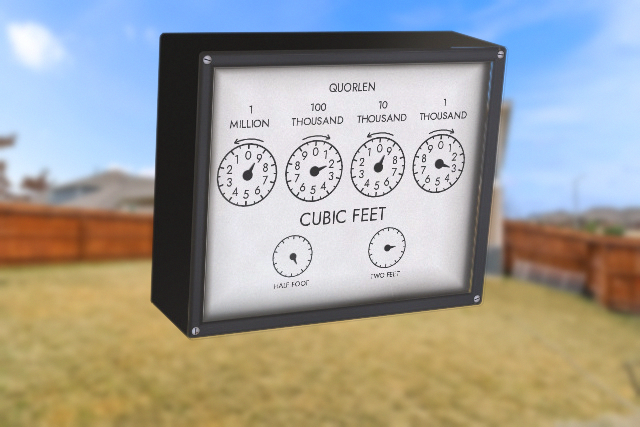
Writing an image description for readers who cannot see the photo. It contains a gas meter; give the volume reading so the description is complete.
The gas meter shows 919300 ft³
